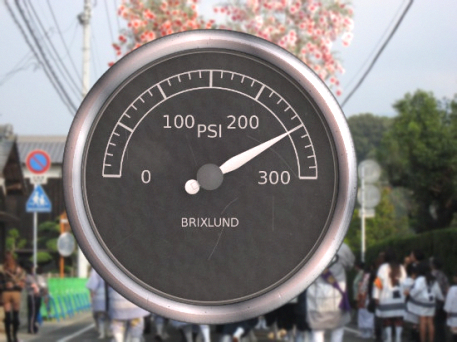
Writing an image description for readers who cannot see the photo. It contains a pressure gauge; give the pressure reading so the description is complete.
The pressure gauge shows 250 psi
